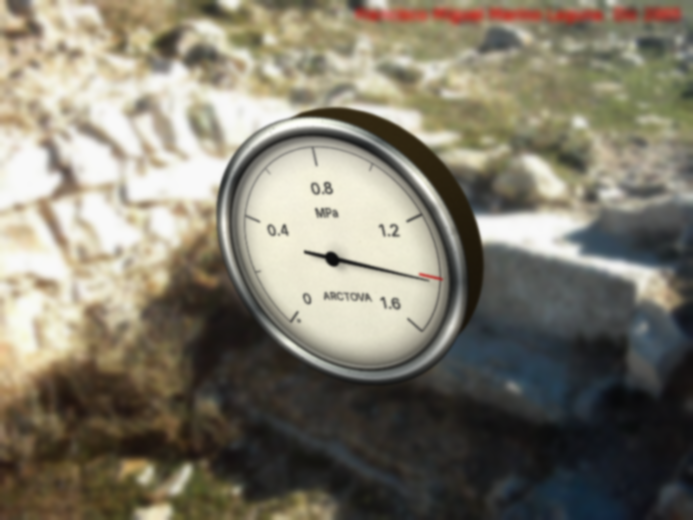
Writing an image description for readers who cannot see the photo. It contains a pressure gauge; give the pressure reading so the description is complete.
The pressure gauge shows 1.4 MPa
